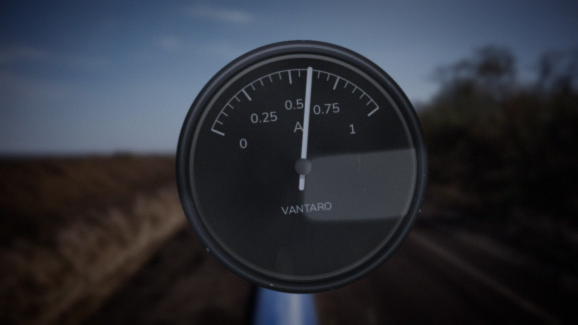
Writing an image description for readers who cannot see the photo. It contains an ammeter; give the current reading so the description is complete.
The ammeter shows 0.6 A
